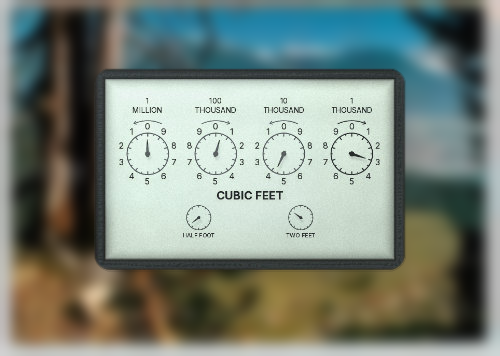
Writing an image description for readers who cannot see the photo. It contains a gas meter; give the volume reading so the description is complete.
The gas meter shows 4300 ft³
